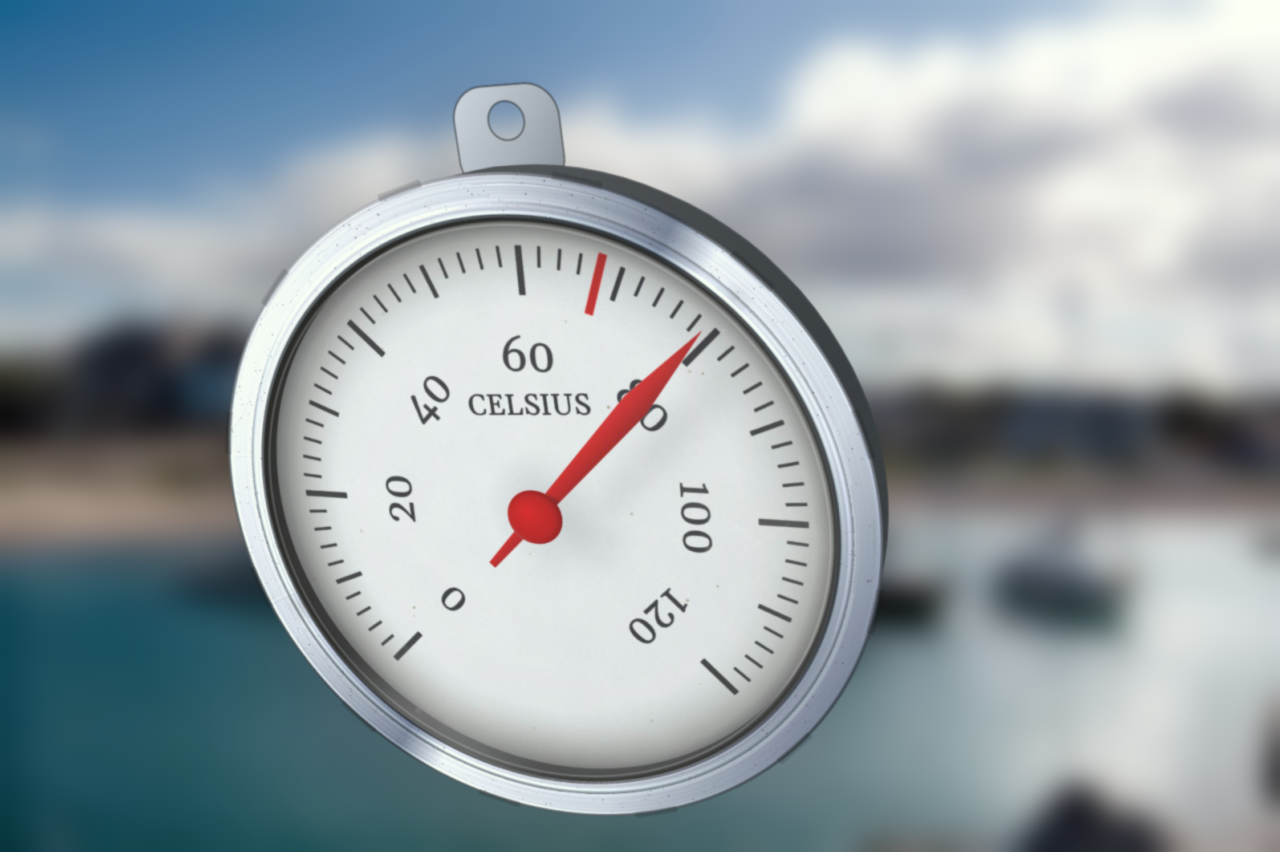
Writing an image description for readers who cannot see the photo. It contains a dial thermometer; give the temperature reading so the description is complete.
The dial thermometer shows 79 °C
